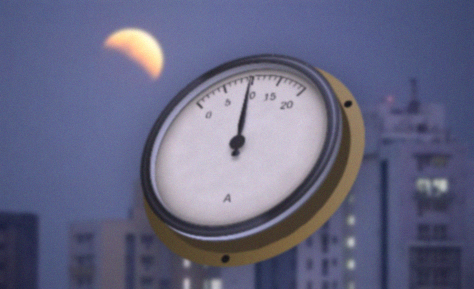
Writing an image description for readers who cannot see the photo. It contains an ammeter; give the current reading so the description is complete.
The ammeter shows 10 A
